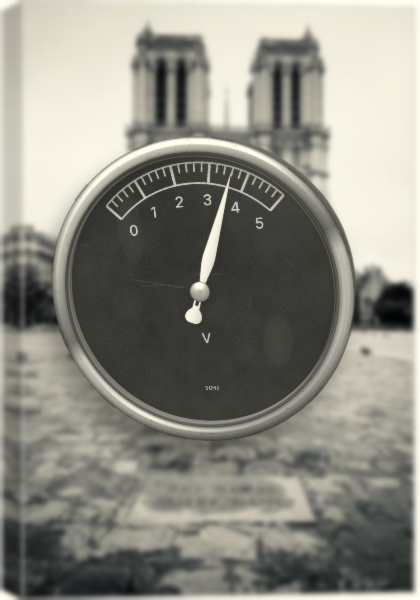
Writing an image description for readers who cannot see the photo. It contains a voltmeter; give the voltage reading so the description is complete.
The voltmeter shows 3.6 V
